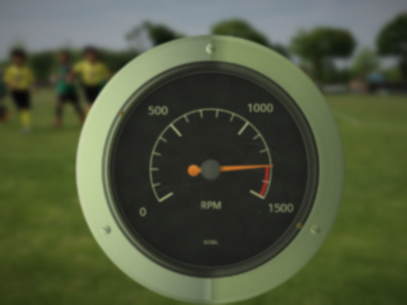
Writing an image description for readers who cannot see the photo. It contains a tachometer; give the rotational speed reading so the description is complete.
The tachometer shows 1300 rpm
